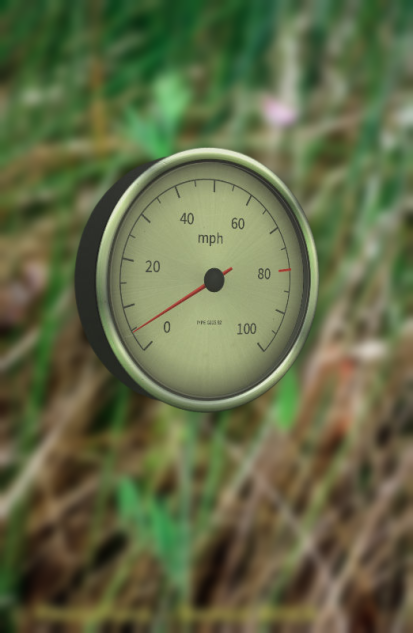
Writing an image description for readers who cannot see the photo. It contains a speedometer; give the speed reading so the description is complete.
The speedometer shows 5 mph
